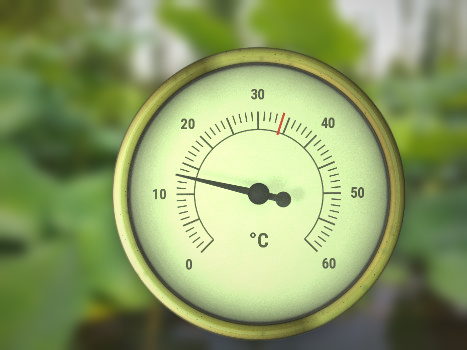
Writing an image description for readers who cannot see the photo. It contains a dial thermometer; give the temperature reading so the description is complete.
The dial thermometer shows 13 °C
